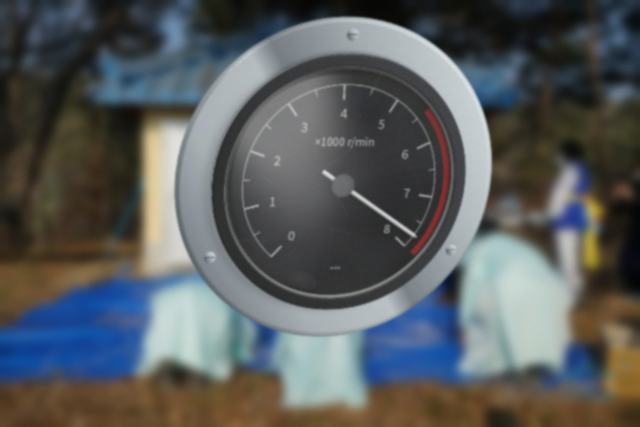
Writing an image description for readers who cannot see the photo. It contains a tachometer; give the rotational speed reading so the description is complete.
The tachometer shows 7750 rpm
